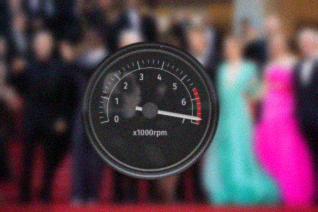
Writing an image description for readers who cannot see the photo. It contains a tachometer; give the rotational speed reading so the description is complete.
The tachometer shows 6800 rpm
